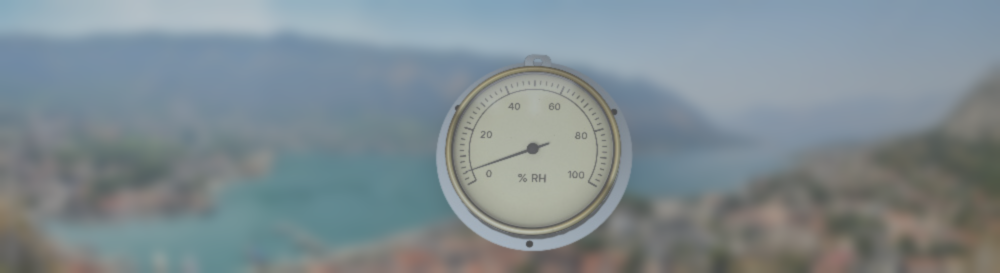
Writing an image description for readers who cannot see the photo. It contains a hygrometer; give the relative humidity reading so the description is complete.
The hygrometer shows 4 %
